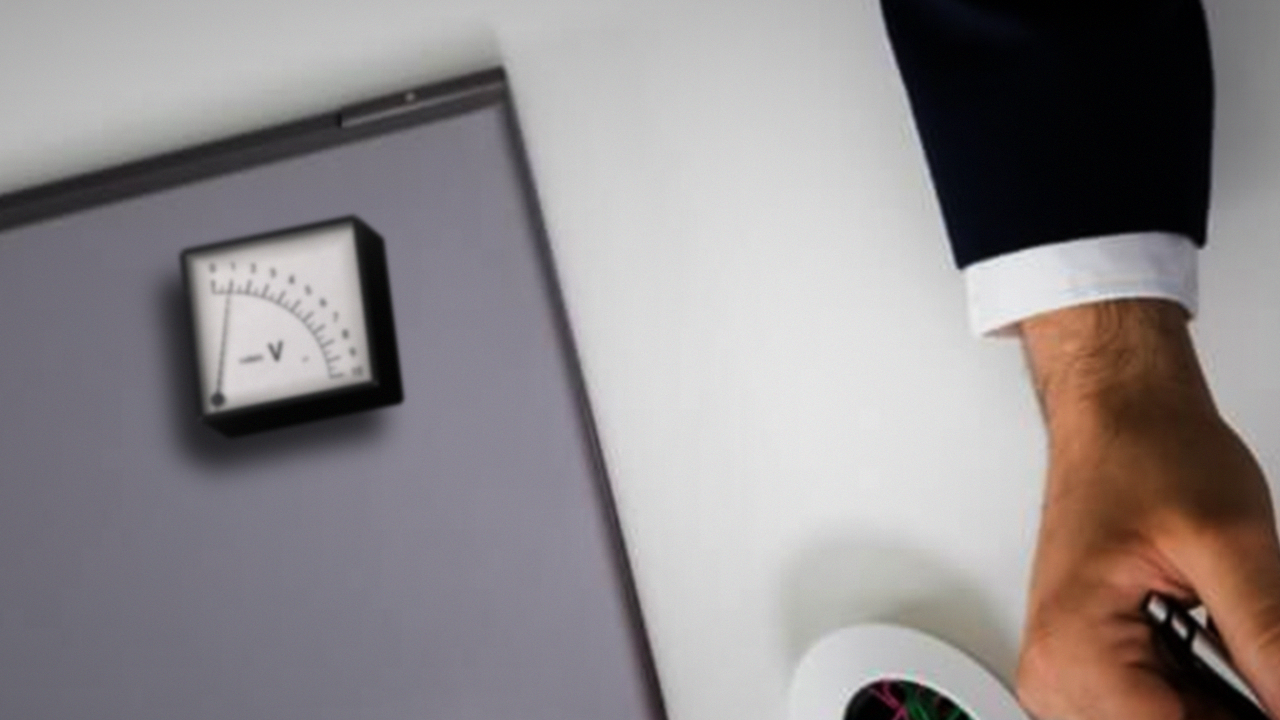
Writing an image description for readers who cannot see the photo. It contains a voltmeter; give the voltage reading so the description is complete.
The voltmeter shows 1 V
